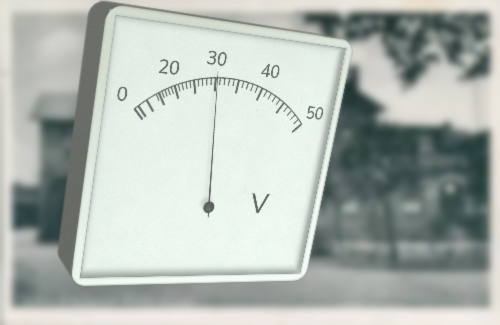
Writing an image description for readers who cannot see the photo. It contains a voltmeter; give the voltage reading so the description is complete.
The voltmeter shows 30 V
